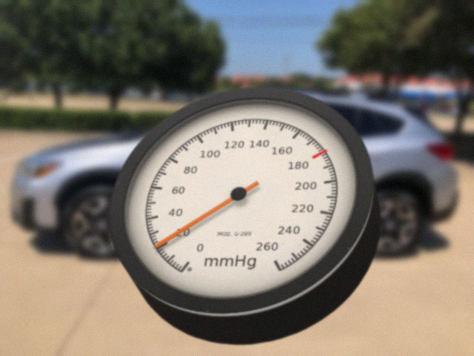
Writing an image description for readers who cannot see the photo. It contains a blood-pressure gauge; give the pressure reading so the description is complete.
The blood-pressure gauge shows 20 mmHg
